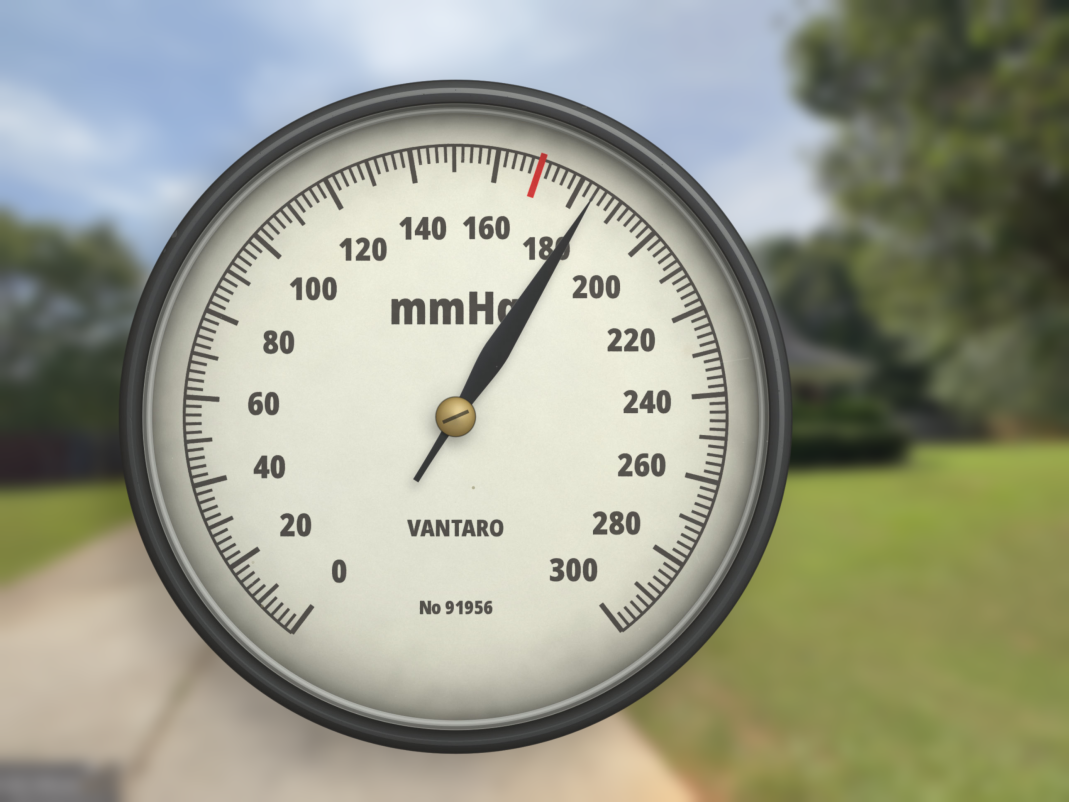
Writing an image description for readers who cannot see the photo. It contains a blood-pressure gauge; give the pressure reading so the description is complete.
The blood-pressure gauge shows 184 mmHg
